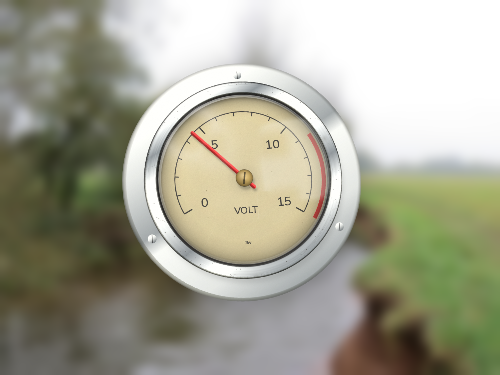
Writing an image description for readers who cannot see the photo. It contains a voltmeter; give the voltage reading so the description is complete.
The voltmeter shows 4.5 V
